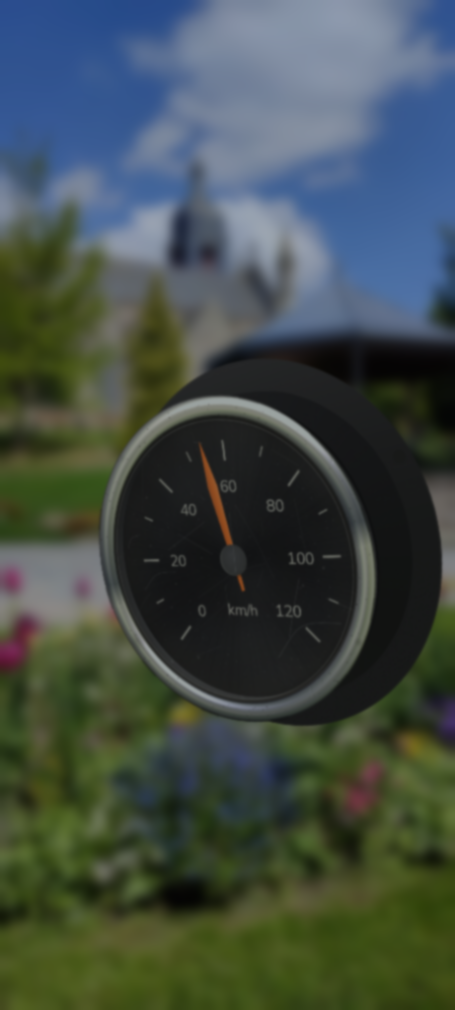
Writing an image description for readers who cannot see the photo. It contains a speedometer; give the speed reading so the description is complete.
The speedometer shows 55 km/h
